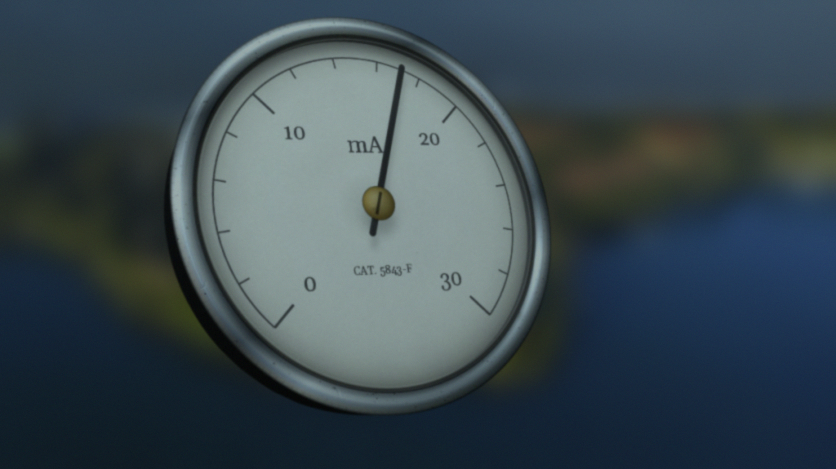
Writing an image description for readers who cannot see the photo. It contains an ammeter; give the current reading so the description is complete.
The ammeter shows 17 mA
